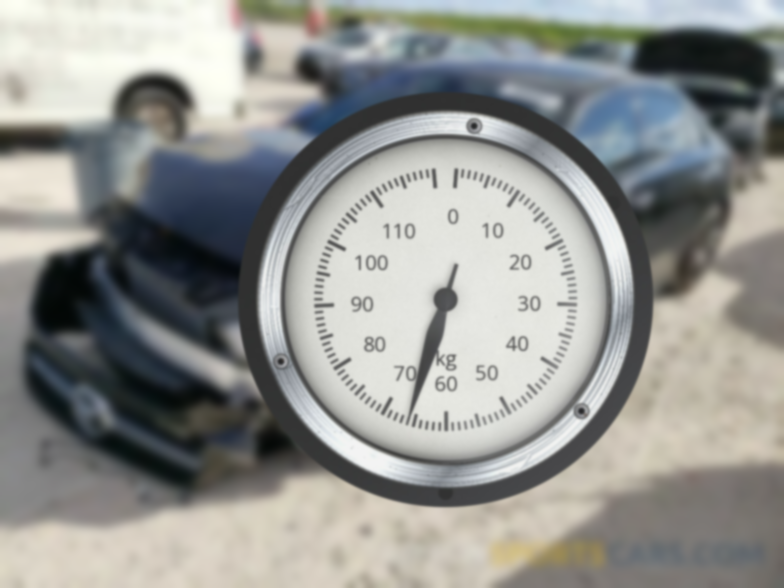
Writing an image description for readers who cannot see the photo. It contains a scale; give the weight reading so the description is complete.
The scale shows 66 kg
